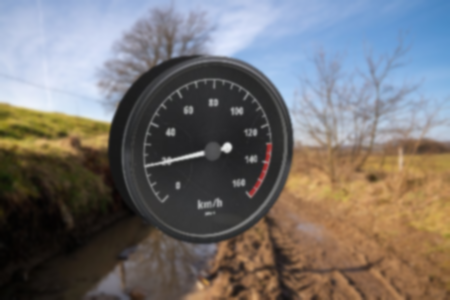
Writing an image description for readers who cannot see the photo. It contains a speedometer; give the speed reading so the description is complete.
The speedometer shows 20 km/h
